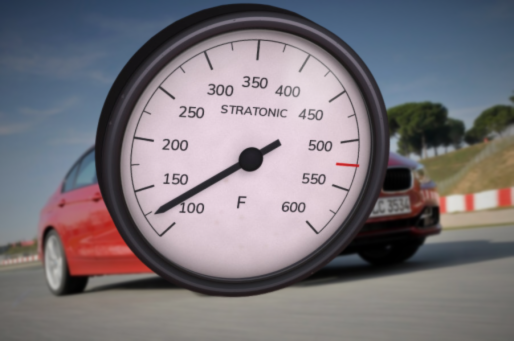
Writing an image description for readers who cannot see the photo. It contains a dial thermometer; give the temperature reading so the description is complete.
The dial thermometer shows 125 °F
